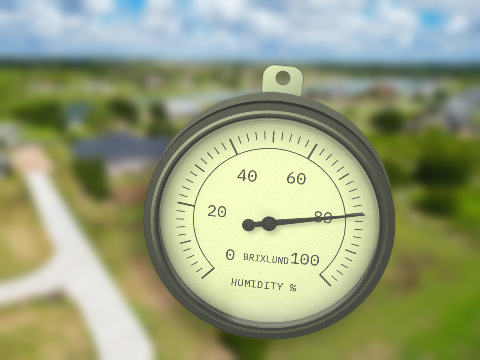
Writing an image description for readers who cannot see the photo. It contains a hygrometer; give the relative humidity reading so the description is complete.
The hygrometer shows 80 %
